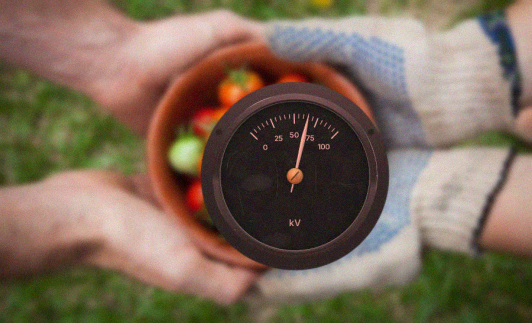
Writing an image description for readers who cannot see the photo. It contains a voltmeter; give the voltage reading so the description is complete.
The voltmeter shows 65 kV
